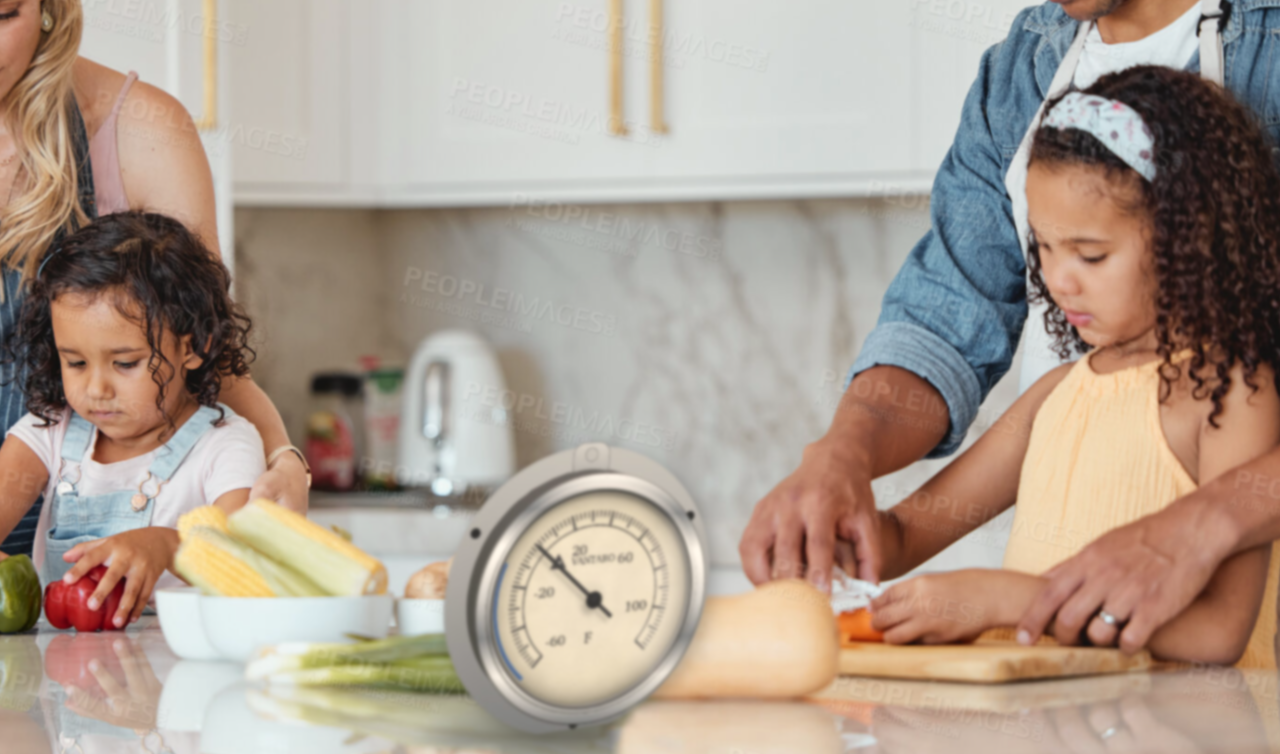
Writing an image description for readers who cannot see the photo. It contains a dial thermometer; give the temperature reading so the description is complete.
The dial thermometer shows 0 °F
